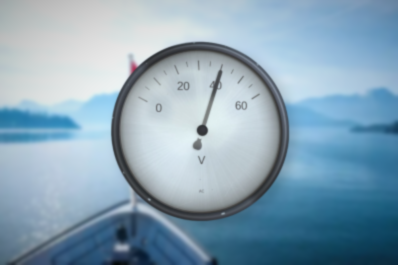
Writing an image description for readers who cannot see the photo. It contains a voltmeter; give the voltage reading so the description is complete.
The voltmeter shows 40 V
